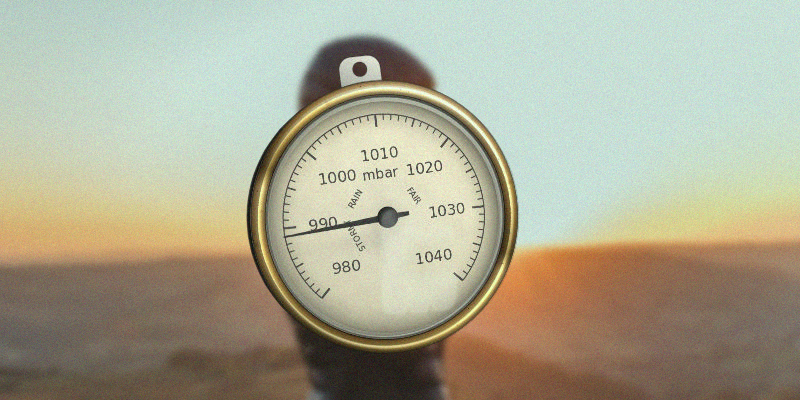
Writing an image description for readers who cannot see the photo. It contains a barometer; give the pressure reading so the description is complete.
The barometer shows 989 mbar
